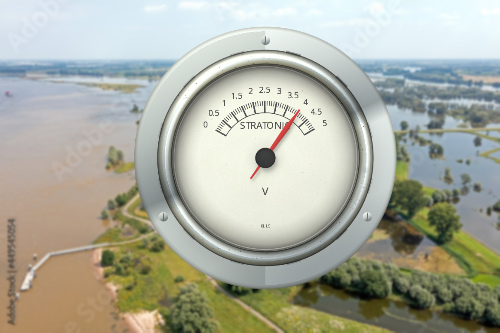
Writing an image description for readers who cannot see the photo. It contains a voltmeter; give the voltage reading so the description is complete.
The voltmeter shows 4 V
